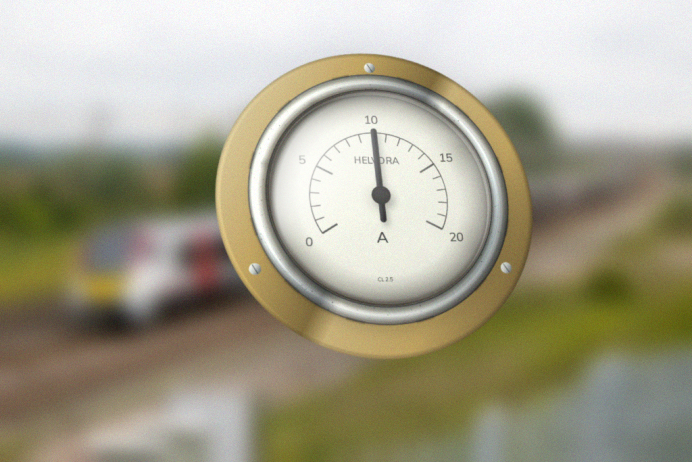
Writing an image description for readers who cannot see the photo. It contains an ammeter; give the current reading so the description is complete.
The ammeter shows 10 A
